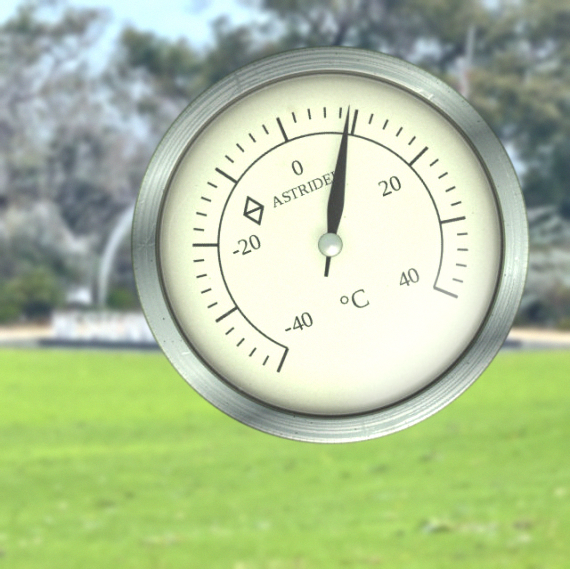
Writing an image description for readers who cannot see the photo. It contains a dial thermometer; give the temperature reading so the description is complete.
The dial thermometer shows 9 °C
